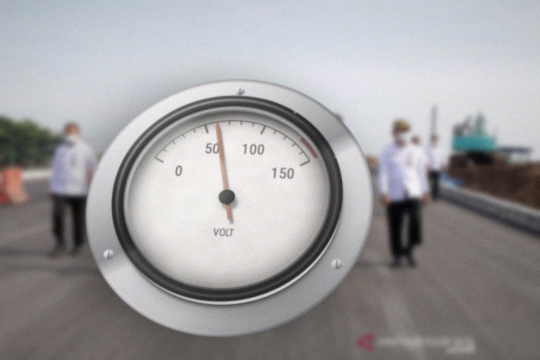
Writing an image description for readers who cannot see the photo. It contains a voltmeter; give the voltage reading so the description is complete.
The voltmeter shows 60 V
